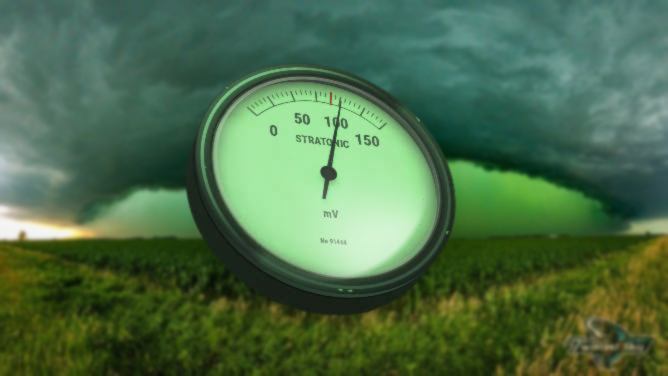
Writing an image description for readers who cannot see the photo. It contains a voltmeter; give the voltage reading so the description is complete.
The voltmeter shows 100 mV
